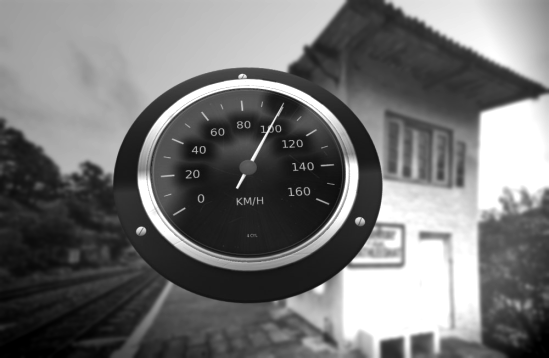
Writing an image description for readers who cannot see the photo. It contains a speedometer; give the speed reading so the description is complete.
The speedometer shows 100 km/h
